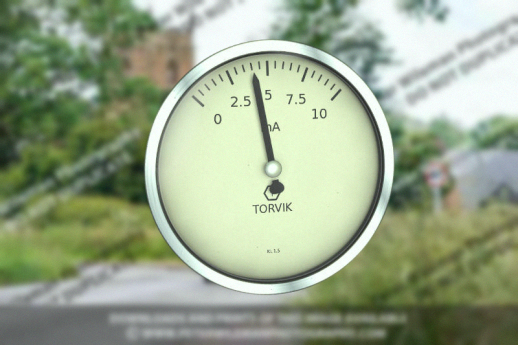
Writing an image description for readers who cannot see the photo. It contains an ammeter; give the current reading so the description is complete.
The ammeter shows 4 mA
